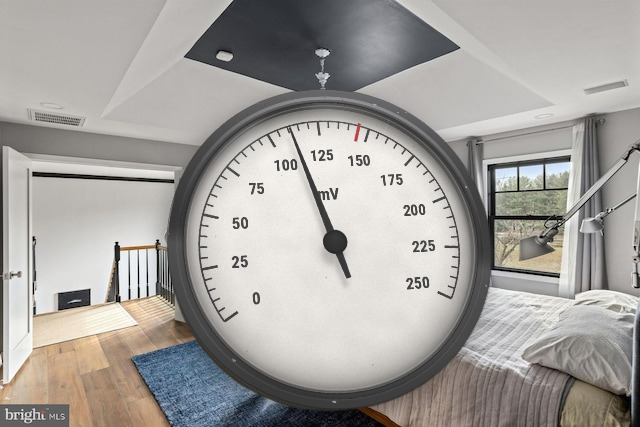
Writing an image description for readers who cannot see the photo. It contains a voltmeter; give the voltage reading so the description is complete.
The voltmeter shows 110 mV
